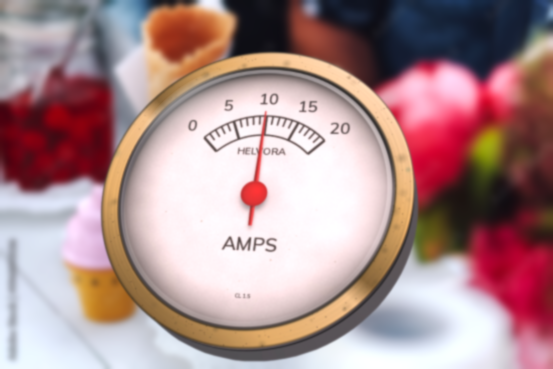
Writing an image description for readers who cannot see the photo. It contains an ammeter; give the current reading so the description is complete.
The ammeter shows 10 A
